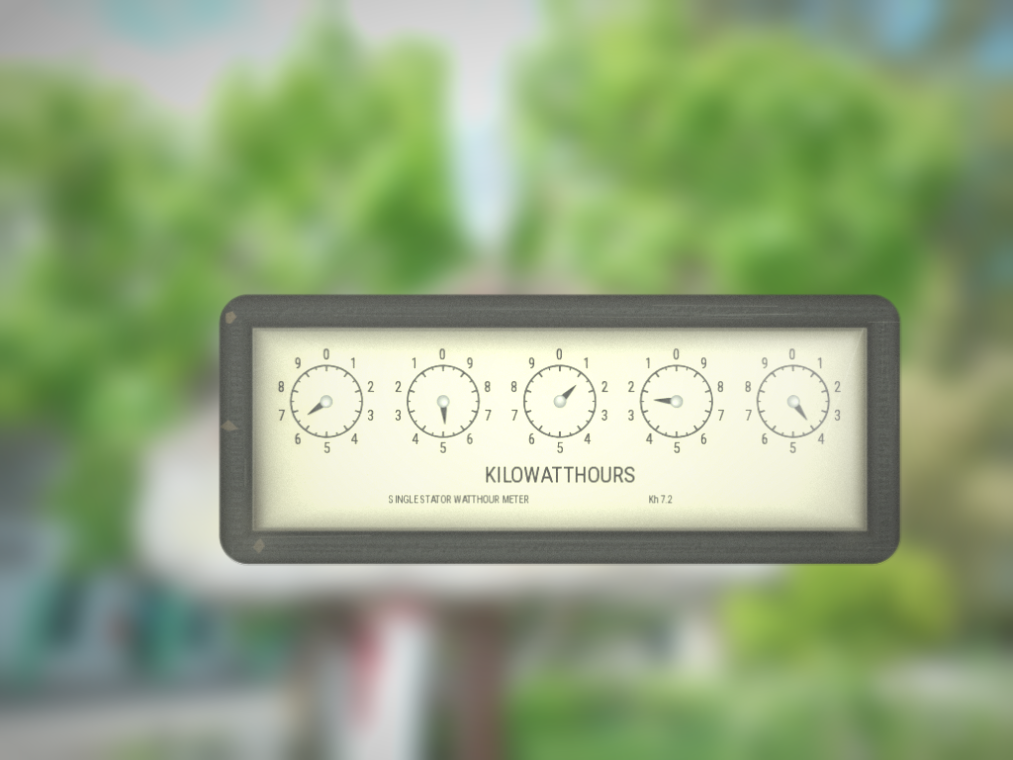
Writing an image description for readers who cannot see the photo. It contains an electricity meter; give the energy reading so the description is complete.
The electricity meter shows 65124 kWh
